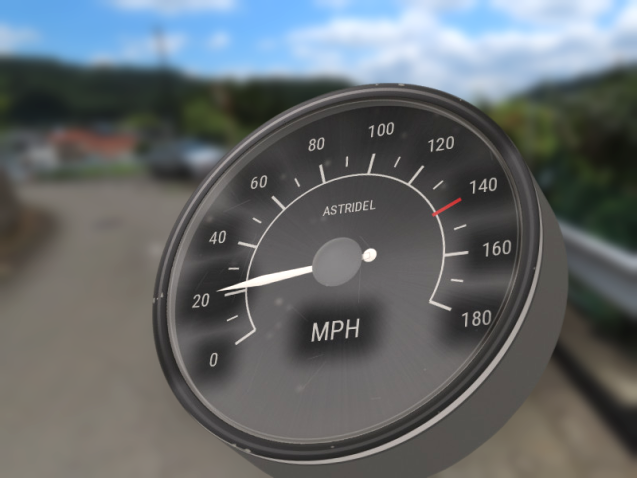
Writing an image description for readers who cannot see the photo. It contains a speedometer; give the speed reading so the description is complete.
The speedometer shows 20 mph
